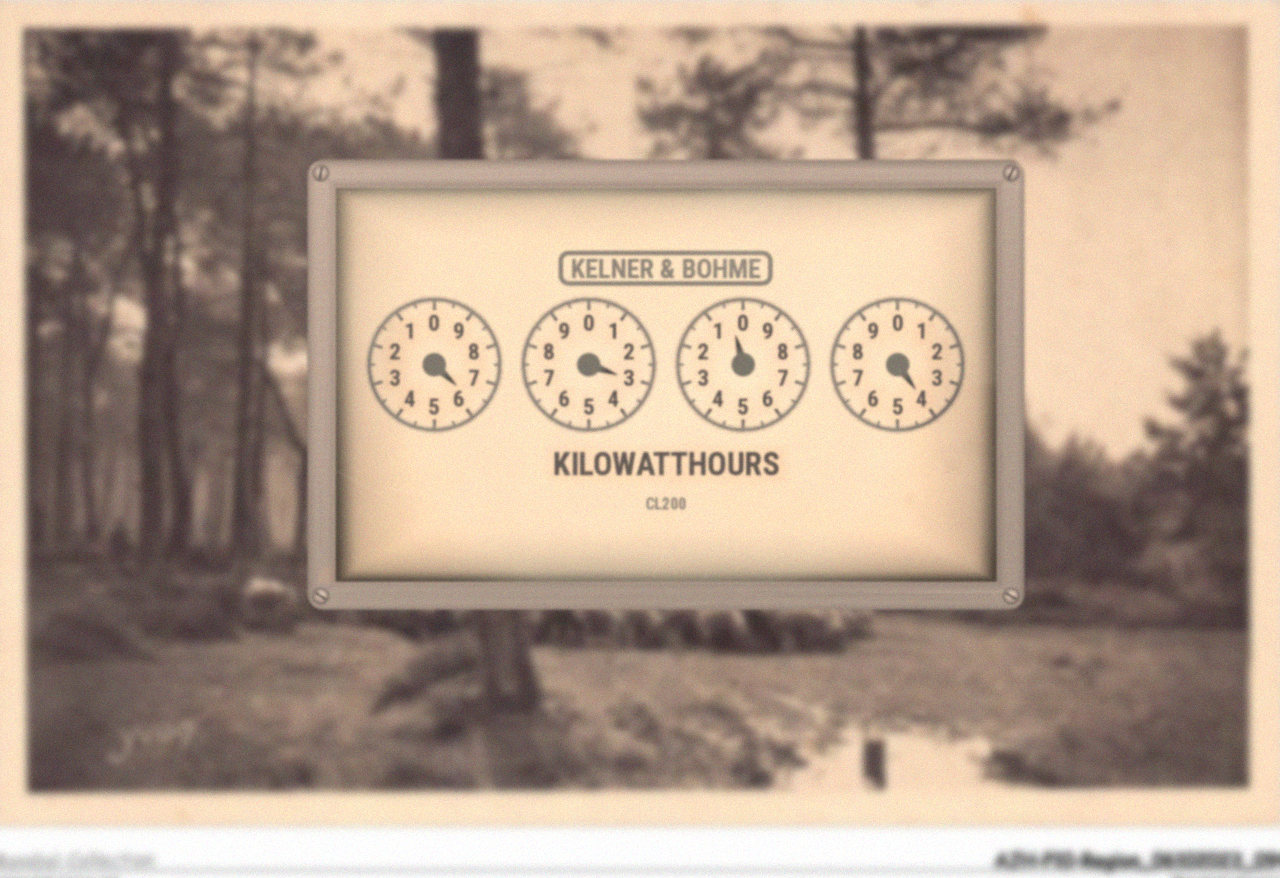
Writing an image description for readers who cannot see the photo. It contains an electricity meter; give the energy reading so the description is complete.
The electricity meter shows 6304 kWh
